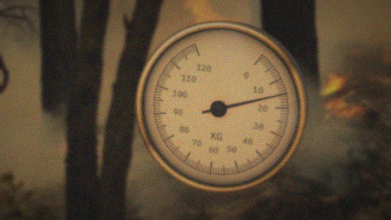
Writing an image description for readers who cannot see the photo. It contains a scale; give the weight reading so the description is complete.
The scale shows 15 kg
